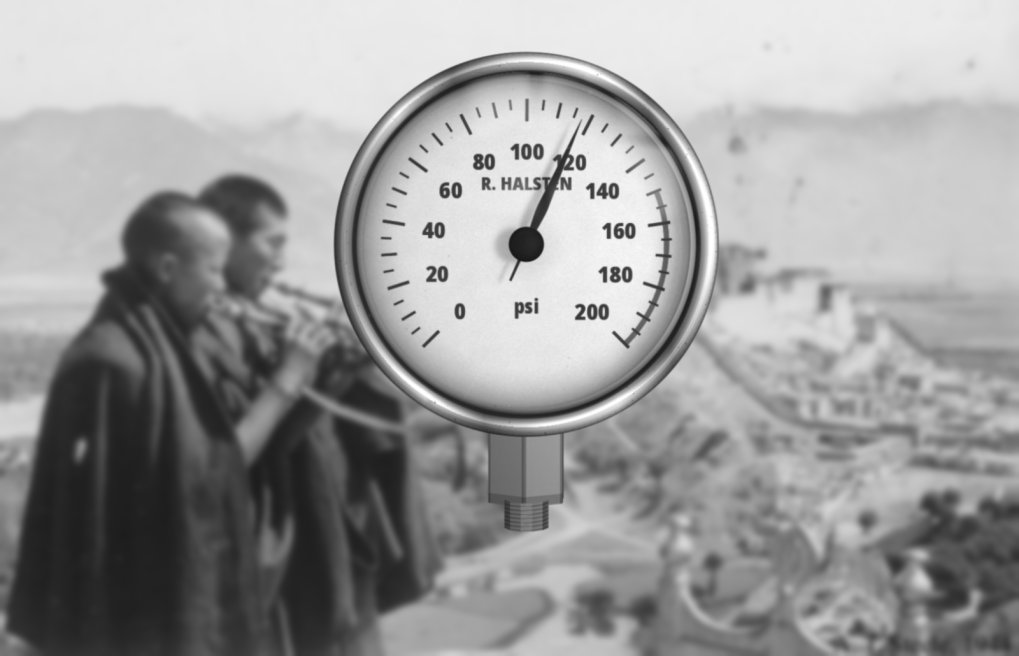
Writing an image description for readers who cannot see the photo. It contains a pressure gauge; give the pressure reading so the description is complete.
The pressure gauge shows 117.5 psi
